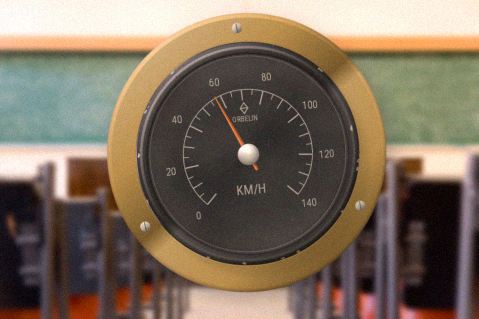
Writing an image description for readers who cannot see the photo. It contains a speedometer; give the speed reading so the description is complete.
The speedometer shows 57.5 km/h
